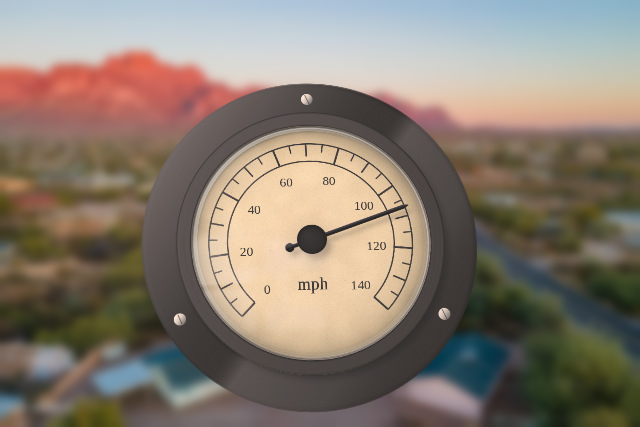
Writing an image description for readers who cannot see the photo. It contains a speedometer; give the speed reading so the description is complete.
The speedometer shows 107.5 mph
